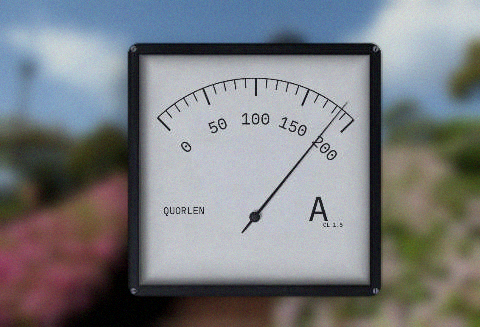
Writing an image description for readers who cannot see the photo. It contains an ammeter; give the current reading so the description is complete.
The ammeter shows 185 A
